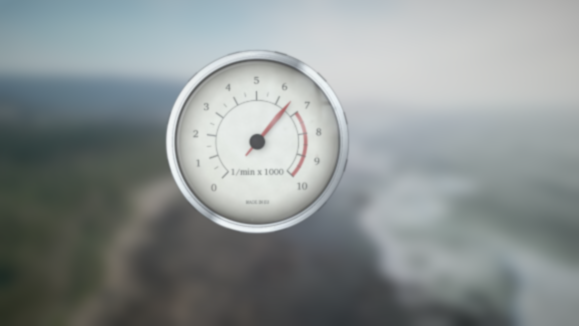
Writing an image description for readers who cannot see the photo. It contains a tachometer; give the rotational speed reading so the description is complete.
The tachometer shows 6500 rpm
